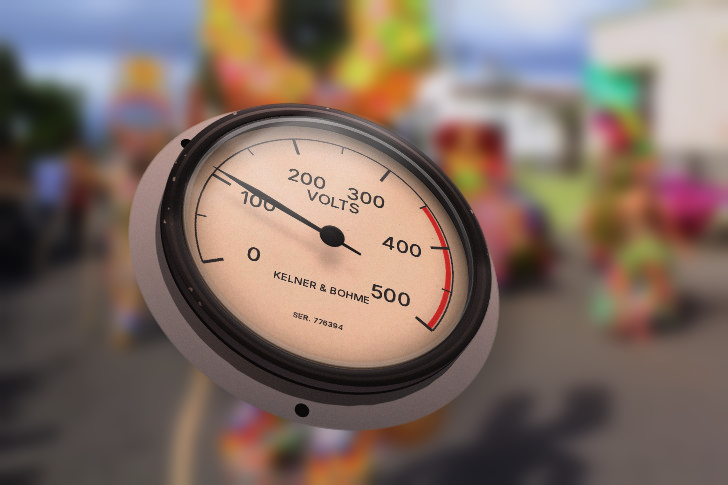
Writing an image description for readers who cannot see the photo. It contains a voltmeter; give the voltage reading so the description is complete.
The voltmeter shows 100 V
